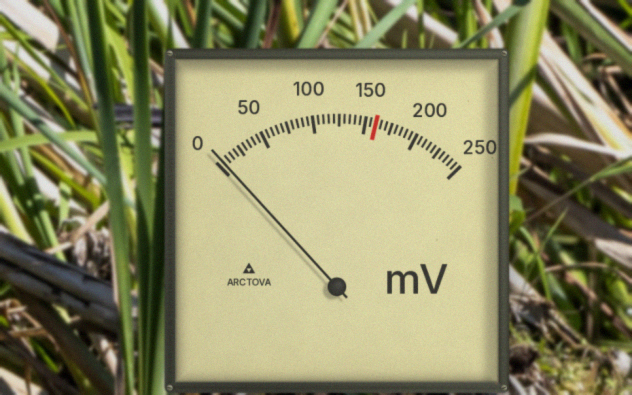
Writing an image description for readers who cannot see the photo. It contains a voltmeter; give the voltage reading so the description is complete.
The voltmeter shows 5 mV
